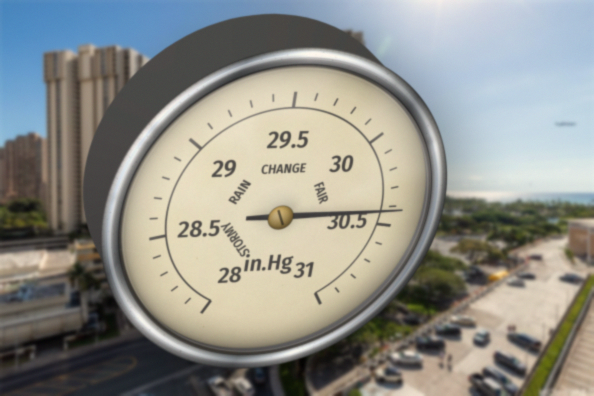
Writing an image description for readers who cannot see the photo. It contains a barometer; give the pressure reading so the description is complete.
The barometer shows 30.4 inHg
